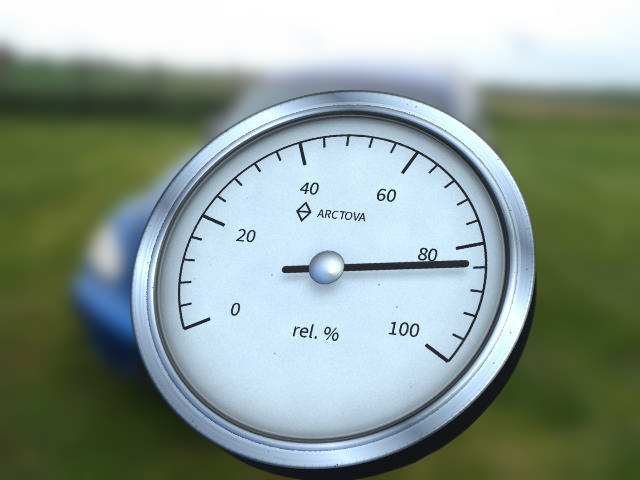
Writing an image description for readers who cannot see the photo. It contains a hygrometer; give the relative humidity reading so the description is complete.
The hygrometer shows 84 %
